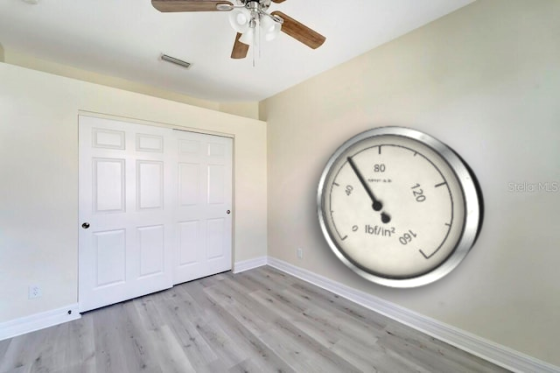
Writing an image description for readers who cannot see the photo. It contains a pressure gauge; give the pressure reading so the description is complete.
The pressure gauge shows 60 psi
